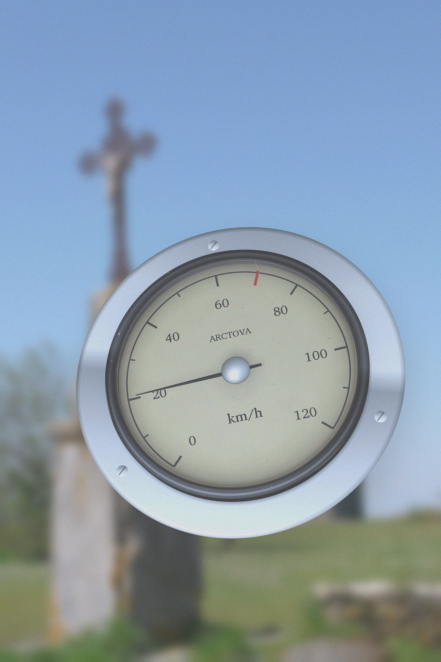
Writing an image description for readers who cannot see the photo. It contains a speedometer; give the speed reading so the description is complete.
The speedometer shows 20 km/h
